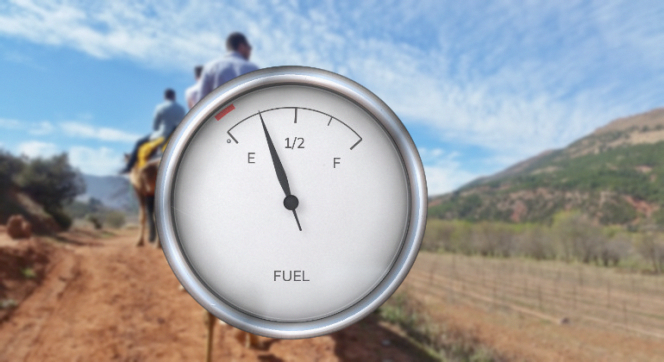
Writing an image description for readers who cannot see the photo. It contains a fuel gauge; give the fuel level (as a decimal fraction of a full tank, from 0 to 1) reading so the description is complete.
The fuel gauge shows 0.25
